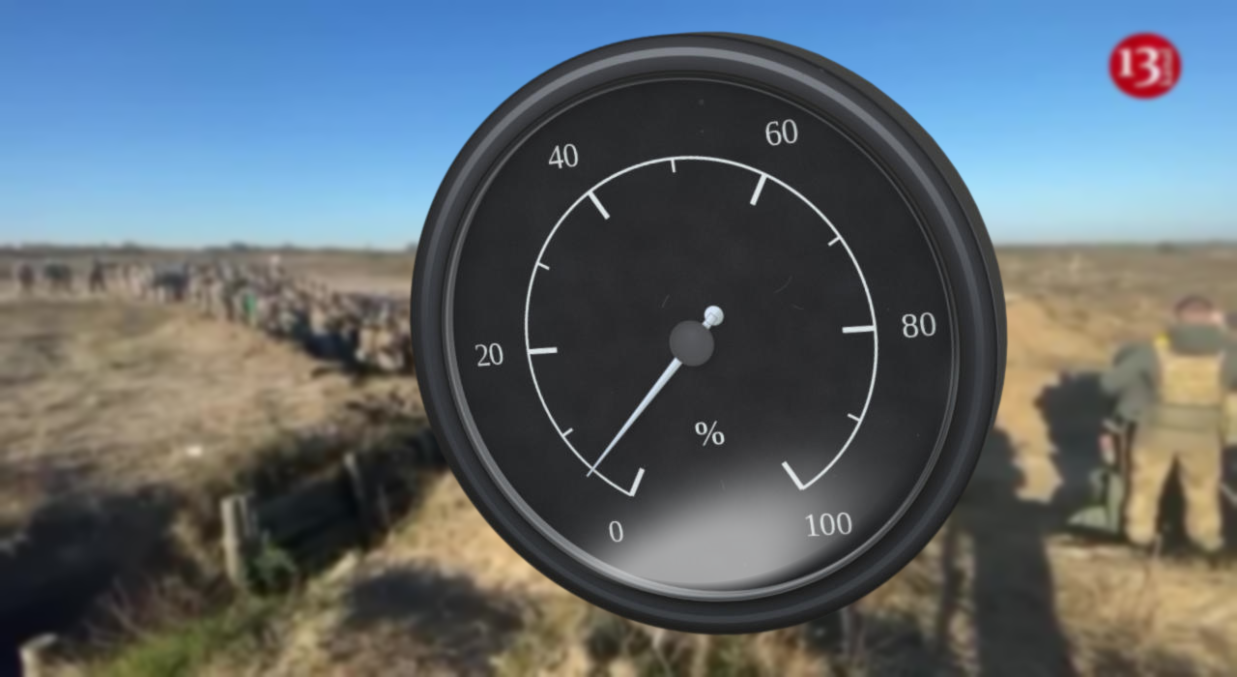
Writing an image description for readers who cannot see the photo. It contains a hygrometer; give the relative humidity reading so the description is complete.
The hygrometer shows 5 %
